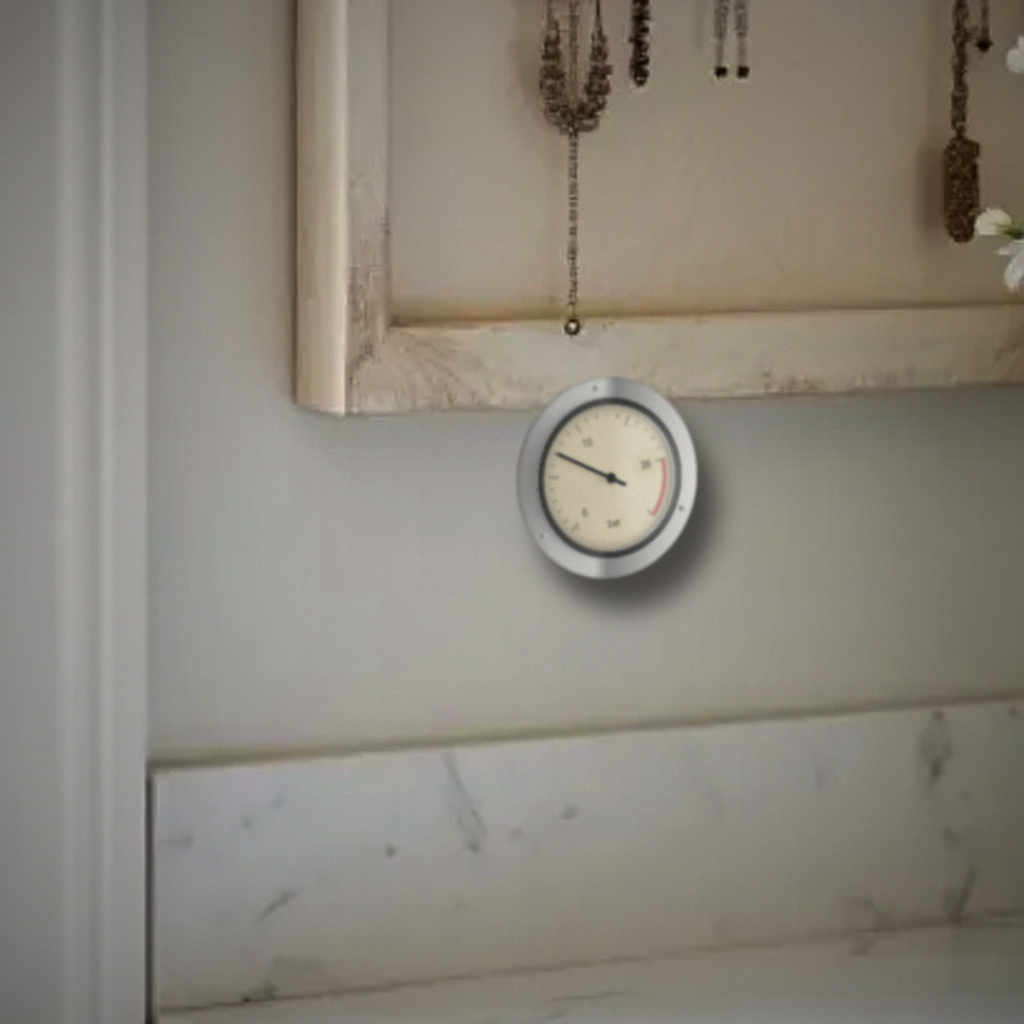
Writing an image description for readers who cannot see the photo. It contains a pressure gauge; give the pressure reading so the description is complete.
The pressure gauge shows 7 bar
